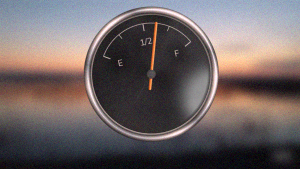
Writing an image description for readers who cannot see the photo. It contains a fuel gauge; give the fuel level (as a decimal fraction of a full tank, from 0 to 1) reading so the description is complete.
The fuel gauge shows 0.625
